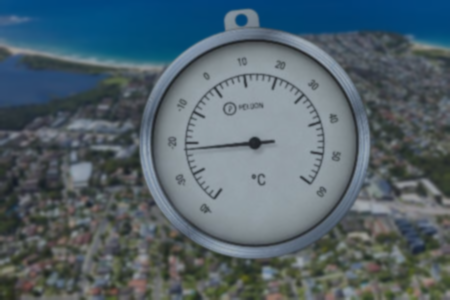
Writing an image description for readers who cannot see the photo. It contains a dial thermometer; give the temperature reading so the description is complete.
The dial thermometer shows -22 °C
